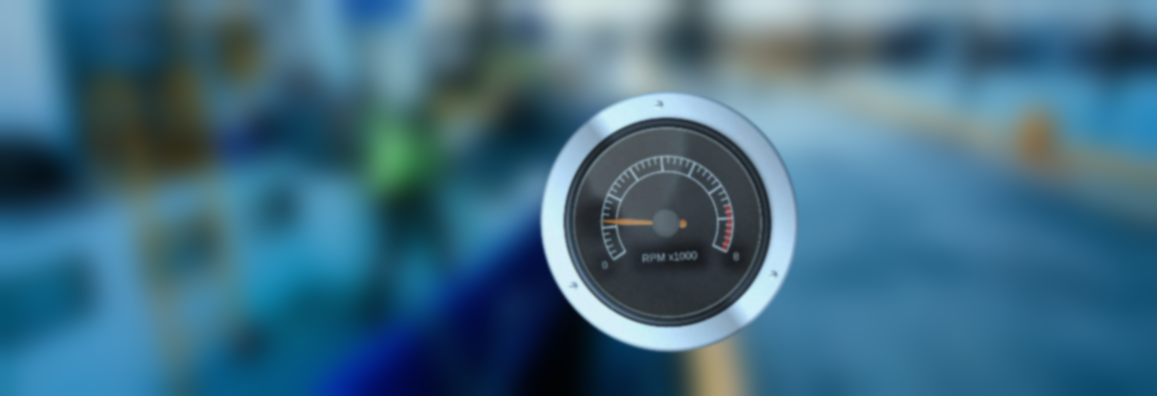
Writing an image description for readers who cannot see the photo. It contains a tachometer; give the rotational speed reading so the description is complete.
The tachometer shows 1200 rpm
